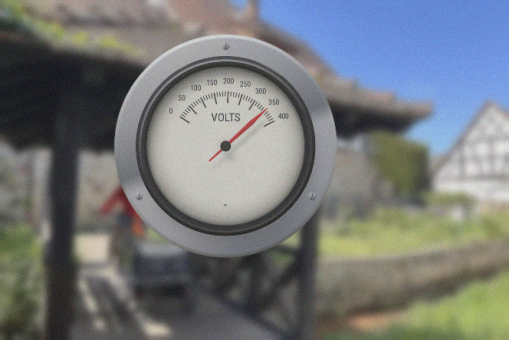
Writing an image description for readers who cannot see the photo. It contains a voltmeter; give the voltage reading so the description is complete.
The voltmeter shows 350 V
